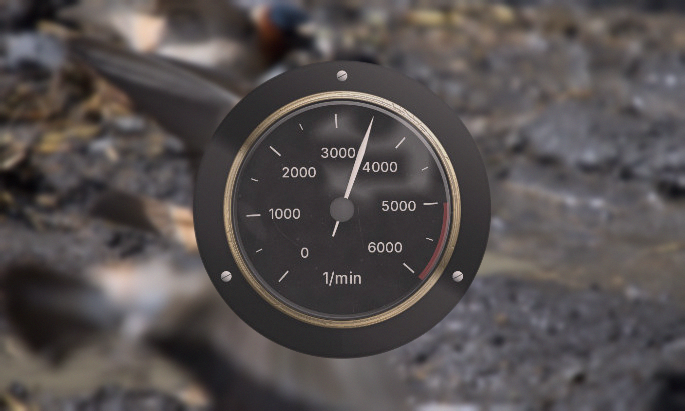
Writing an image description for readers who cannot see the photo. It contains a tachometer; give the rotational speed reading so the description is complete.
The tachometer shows 3500 rpm
